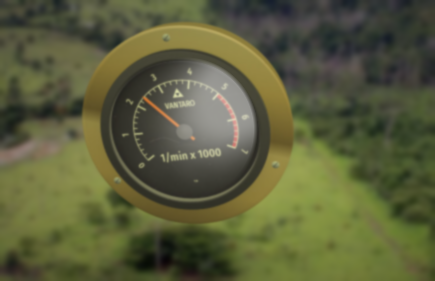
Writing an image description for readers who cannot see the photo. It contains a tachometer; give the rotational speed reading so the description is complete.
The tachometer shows 2400 rpm
